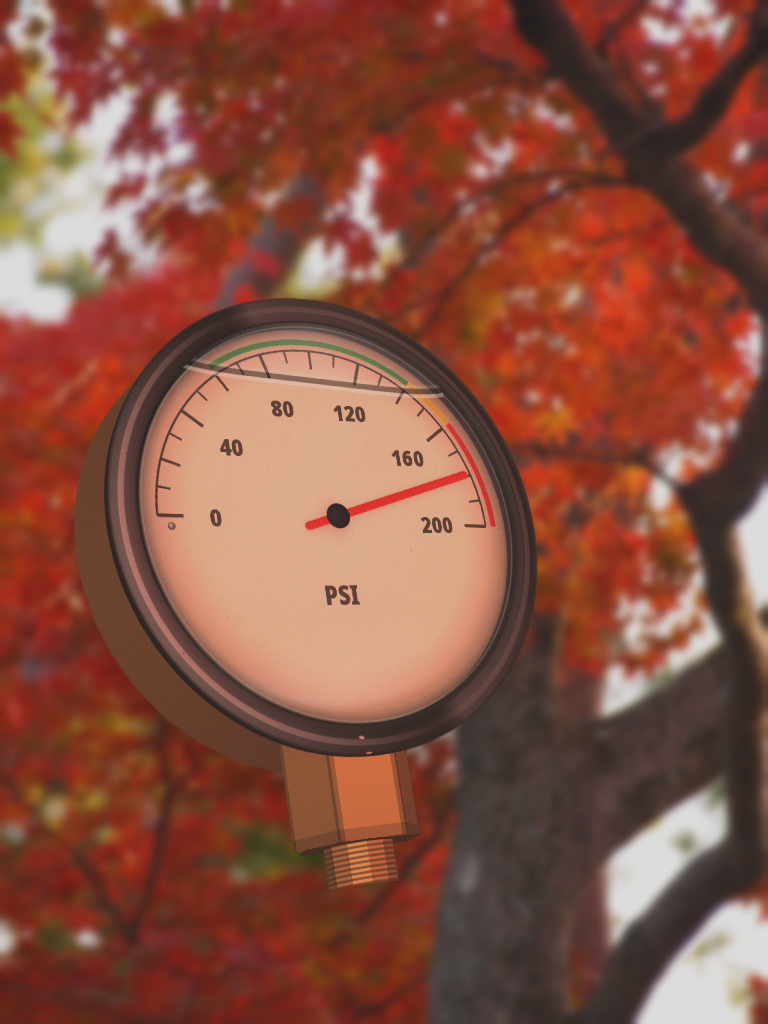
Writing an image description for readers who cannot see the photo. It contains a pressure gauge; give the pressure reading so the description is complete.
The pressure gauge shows 180 psi
